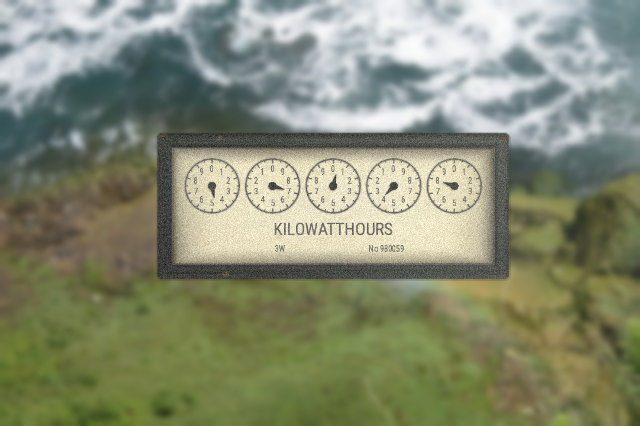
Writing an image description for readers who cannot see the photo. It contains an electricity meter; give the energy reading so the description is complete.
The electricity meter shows 47038 kWh
